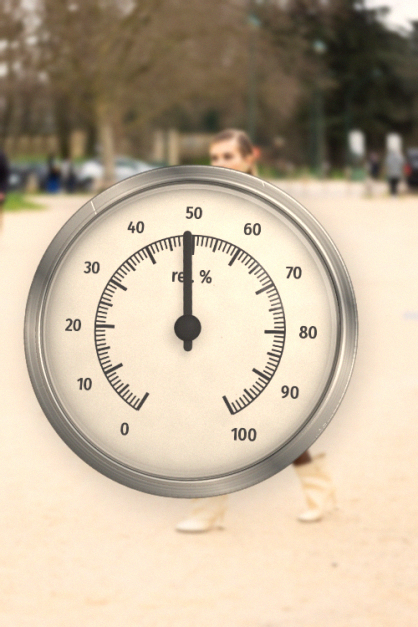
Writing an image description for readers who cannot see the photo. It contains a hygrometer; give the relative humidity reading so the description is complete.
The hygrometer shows 49 %
